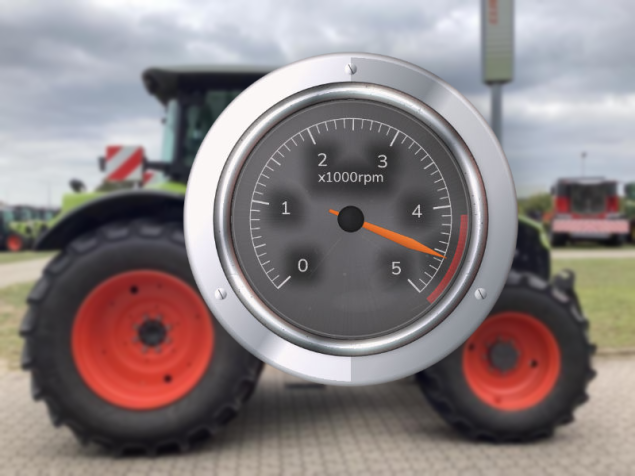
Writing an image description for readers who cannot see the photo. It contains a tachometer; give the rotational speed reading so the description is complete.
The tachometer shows 4550 rpm
